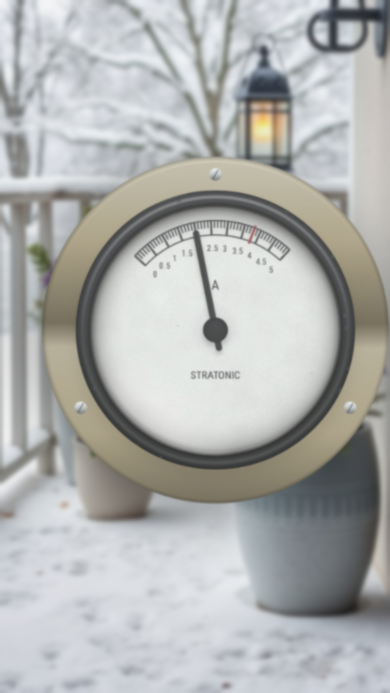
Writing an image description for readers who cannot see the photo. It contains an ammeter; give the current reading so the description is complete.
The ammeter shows 2 A
